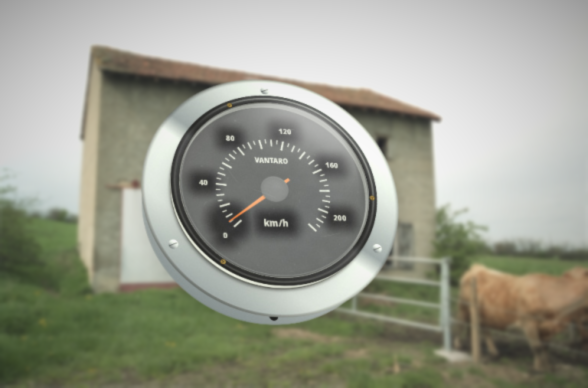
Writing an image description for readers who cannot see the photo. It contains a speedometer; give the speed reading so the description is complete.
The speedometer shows 5 km/h
